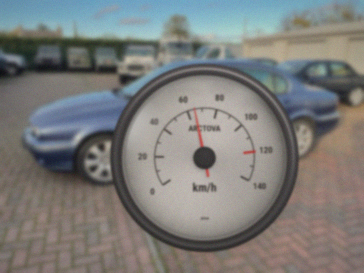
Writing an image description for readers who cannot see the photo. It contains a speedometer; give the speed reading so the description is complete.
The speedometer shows 65 km/h
